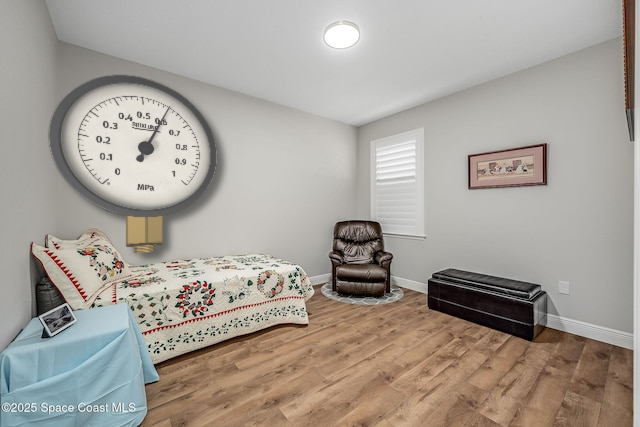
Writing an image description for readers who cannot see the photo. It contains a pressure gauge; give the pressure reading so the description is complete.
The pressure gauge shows 0.6 MPa
